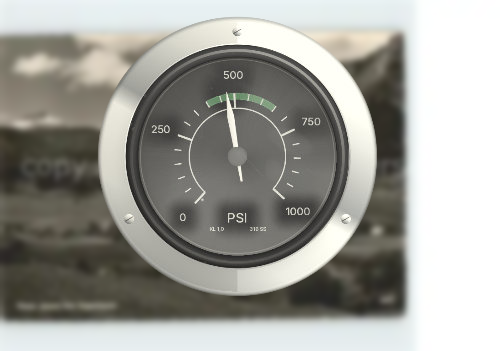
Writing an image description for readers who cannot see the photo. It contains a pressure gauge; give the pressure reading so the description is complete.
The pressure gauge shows 475 psi
